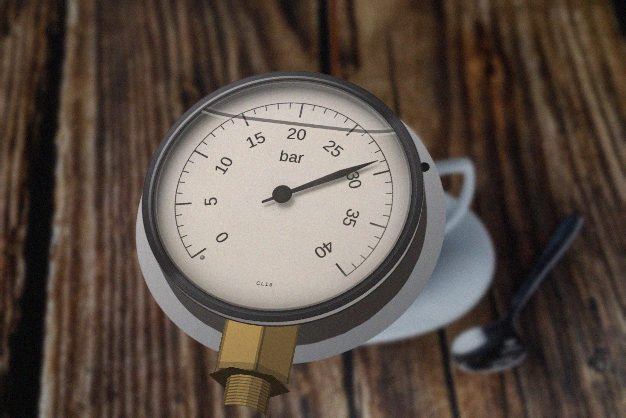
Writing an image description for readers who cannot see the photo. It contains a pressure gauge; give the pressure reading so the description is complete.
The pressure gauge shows 29 bar
